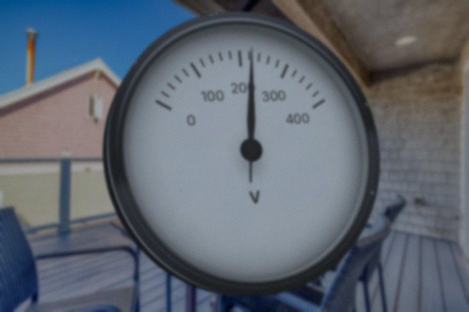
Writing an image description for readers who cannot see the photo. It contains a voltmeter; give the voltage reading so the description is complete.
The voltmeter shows 220 V
